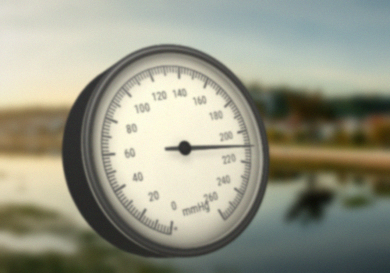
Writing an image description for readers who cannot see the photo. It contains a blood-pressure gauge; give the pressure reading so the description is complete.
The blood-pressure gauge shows 210 mmHg
